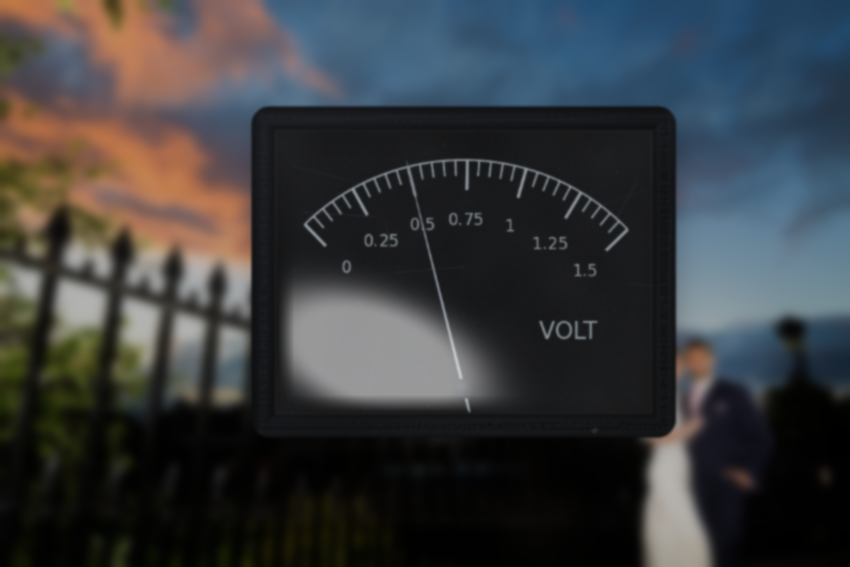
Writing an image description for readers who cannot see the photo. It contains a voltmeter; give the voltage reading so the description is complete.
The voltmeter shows 0.5 V
